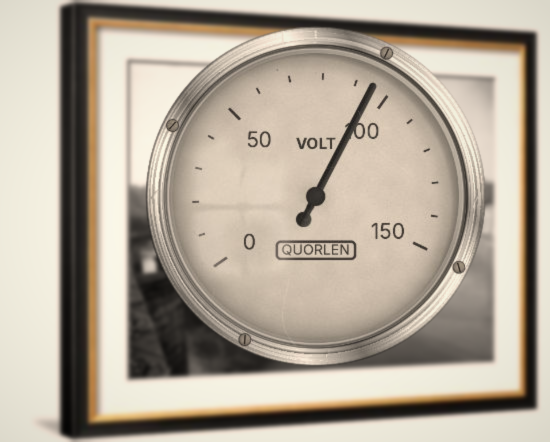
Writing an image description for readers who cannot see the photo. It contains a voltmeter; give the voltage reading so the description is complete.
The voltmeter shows 95 V
